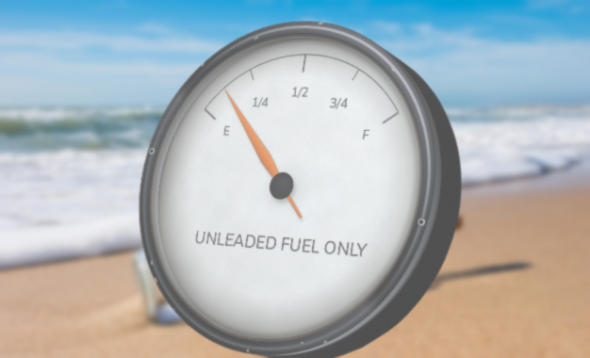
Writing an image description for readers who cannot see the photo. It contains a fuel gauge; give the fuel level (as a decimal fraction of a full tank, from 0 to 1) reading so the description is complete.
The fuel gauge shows 0.125
